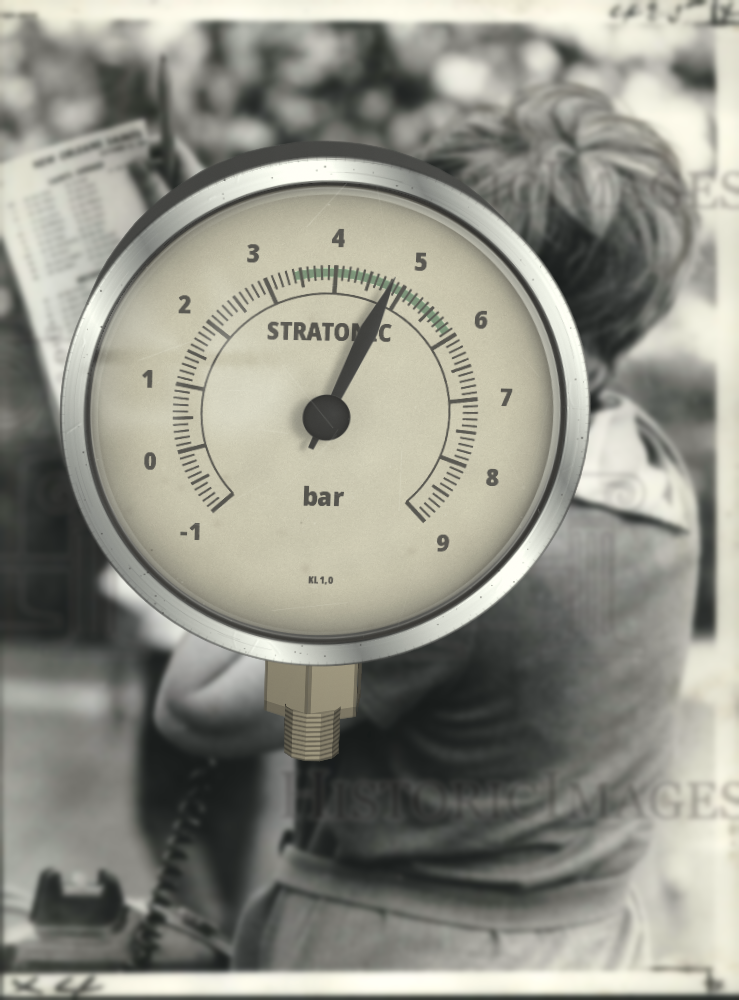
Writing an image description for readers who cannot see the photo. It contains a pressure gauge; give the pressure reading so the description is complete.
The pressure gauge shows 4.8 bar
